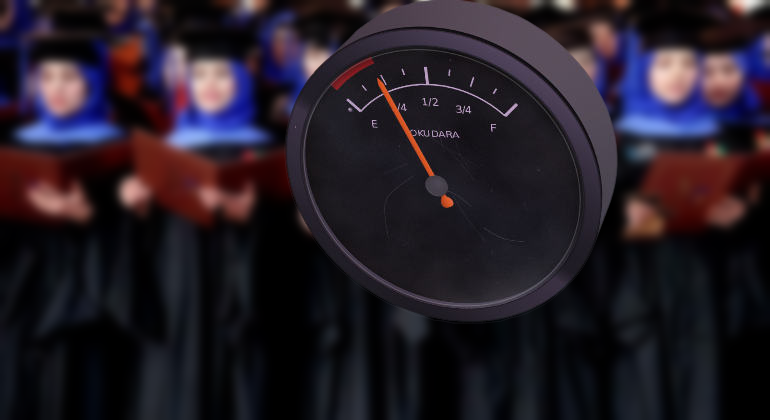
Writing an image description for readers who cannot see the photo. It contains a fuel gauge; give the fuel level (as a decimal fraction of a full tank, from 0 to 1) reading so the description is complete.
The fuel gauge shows 0.25
